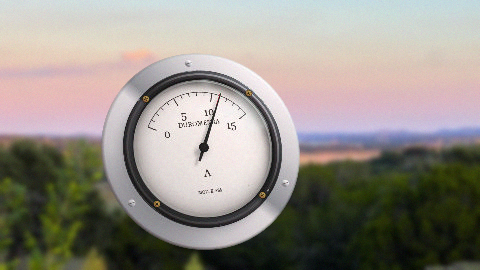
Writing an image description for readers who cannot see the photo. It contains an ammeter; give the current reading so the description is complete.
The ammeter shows 11 A
